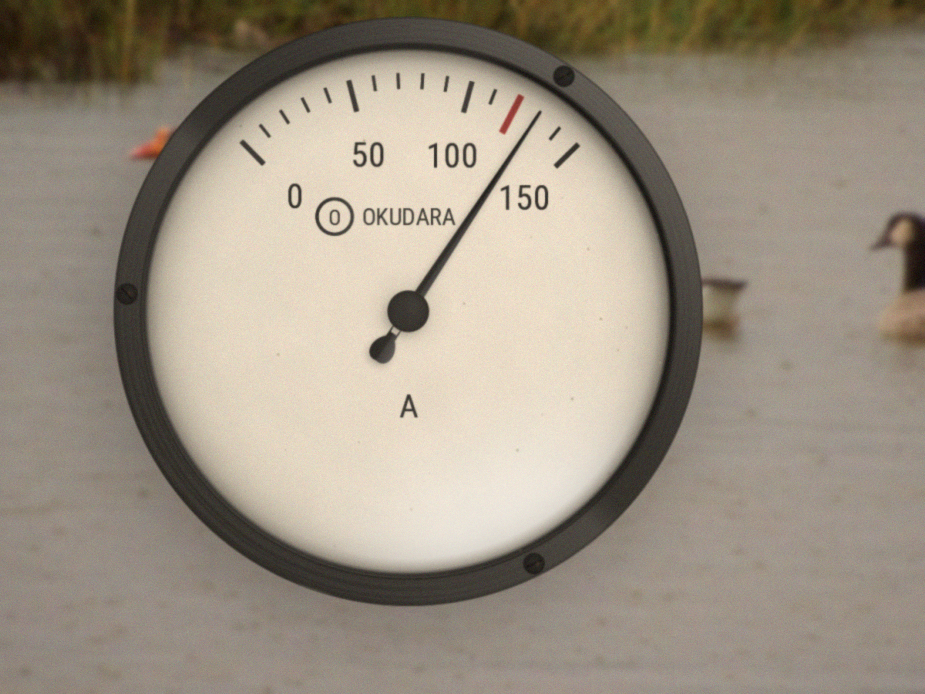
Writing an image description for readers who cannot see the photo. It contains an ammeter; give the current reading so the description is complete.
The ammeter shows 130 A
